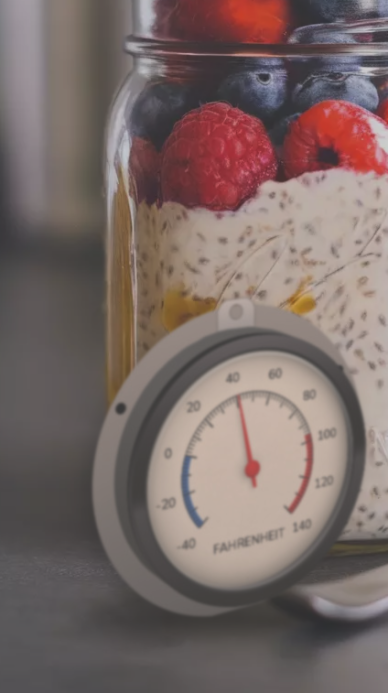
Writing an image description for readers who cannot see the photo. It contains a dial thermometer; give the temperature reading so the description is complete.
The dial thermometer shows 40 °F
